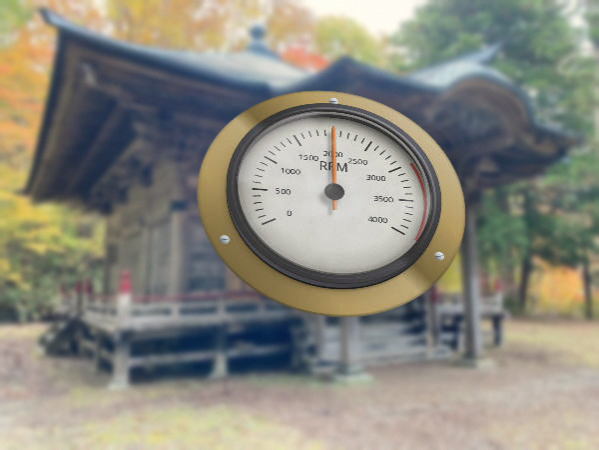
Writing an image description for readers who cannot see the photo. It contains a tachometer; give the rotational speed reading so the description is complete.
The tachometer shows 2000 rpm
